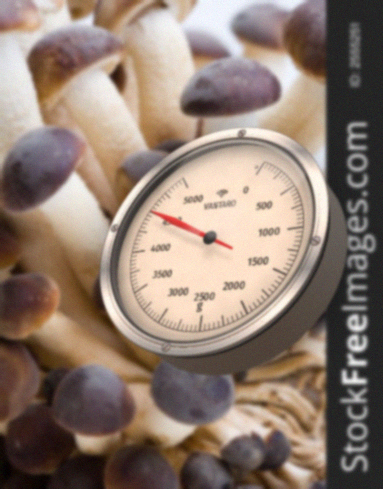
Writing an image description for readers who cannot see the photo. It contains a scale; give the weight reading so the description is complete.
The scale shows 4500 g
